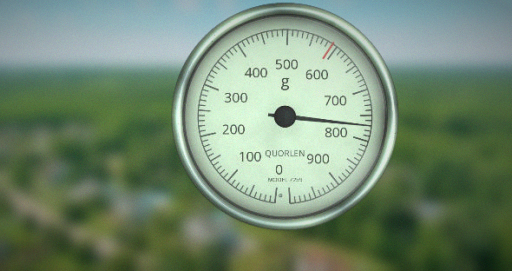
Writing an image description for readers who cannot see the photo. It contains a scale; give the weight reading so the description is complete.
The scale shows 770 g
